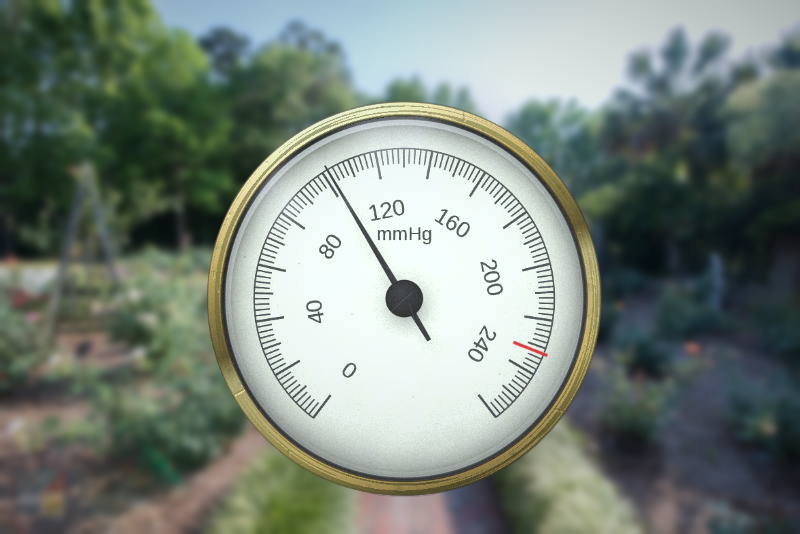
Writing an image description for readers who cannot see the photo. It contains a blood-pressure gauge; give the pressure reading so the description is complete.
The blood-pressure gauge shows 102 mmHg
